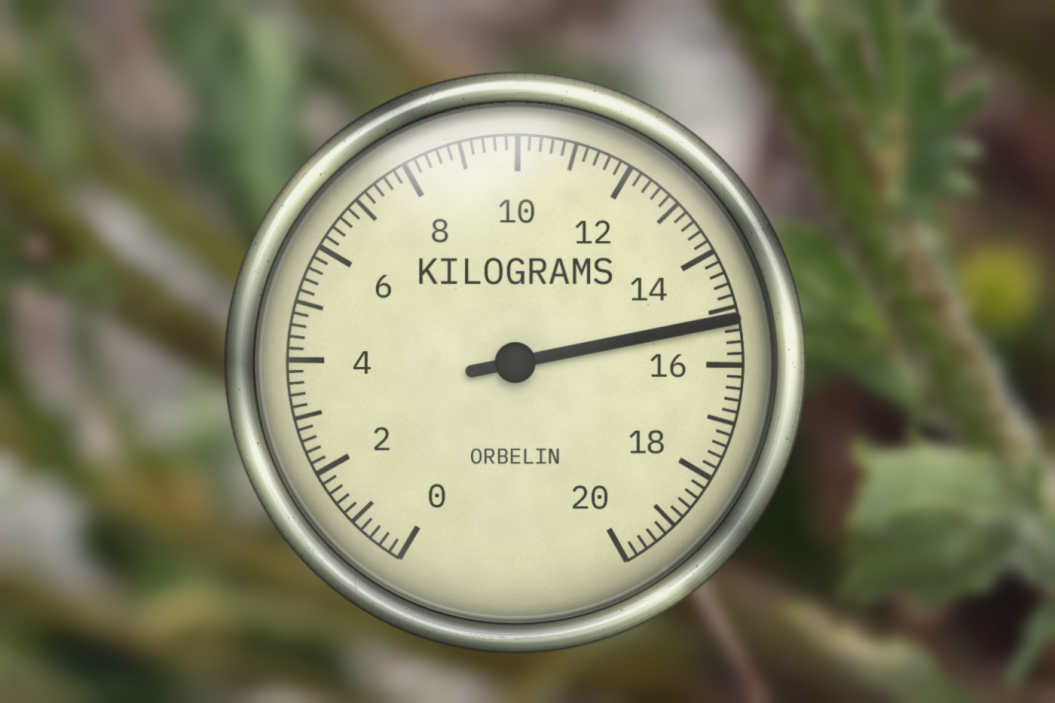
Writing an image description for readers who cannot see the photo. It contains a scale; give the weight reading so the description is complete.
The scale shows 15.2 kg
